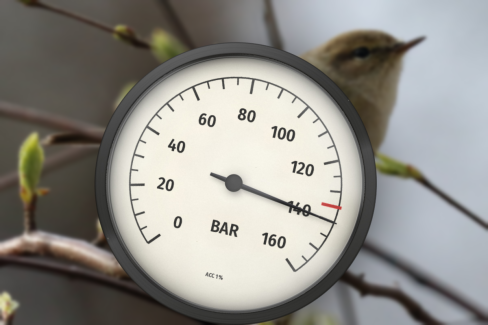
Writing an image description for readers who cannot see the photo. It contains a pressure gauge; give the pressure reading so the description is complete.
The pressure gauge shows 140 bar
